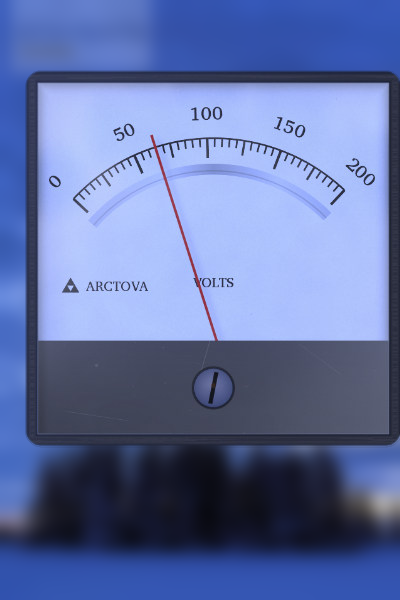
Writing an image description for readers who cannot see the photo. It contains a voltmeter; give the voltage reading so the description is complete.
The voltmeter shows 65 V
